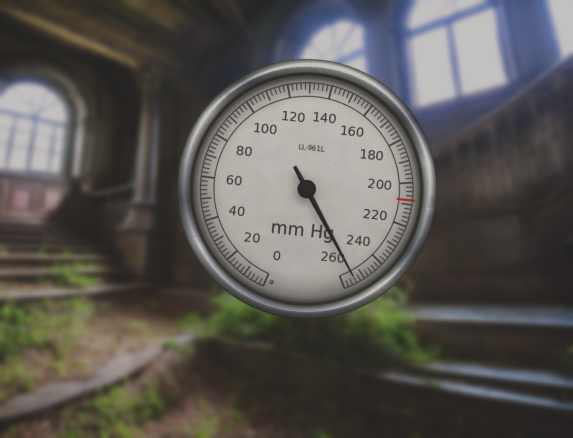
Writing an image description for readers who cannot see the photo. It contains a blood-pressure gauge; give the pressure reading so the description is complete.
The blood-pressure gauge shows 254 mmHg
